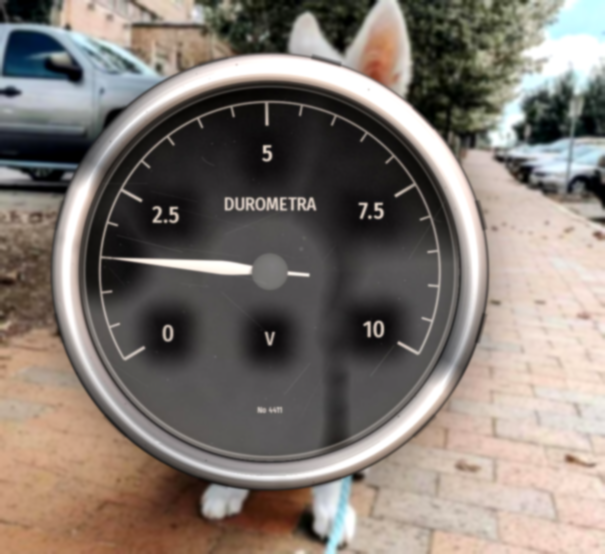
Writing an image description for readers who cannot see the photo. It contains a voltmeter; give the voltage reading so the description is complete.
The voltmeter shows 1.5 V
